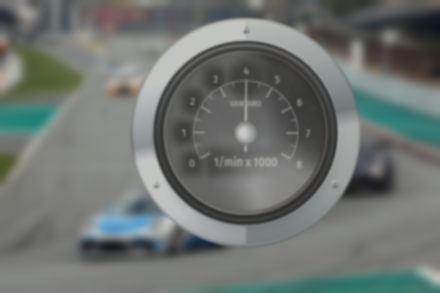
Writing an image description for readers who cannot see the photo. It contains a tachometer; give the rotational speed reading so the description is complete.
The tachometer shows 4000 rpm
